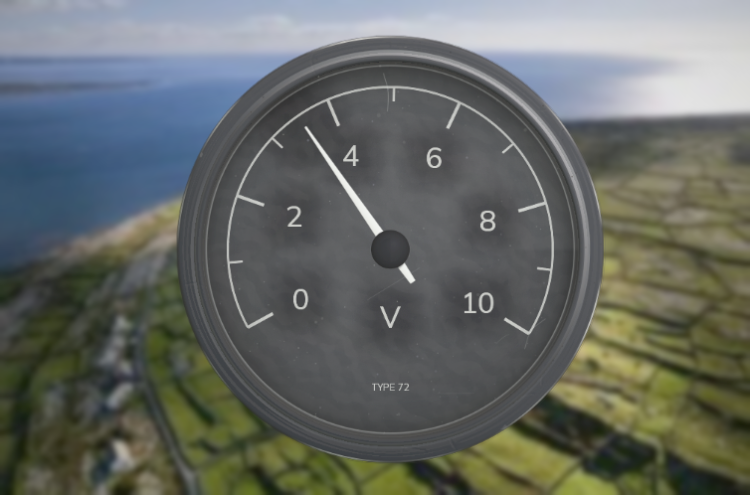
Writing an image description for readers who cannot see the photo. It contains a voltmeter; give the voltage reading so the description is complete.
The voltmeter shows 3.5 V
